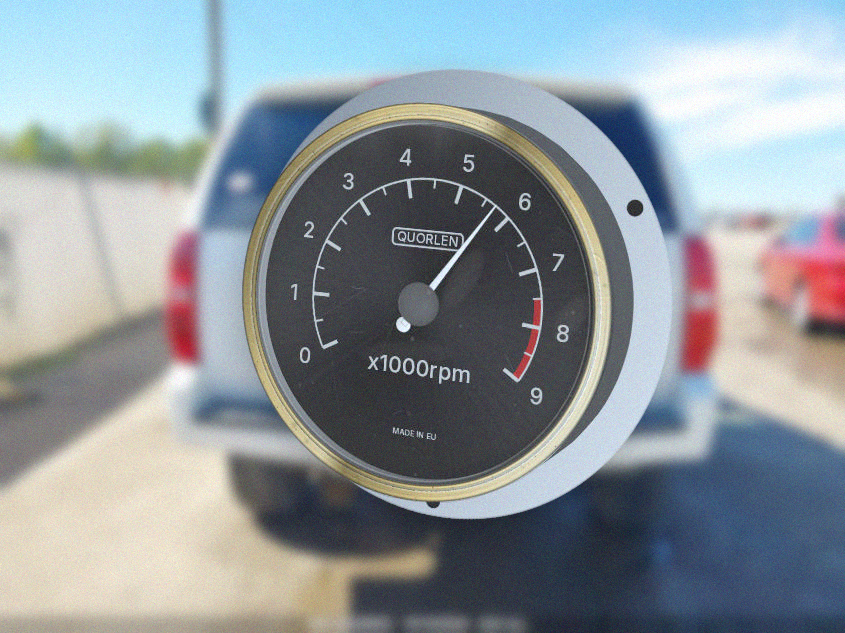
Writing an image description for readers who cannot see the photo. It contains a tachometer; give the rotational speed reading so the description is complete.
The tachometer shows 5750 rpm
